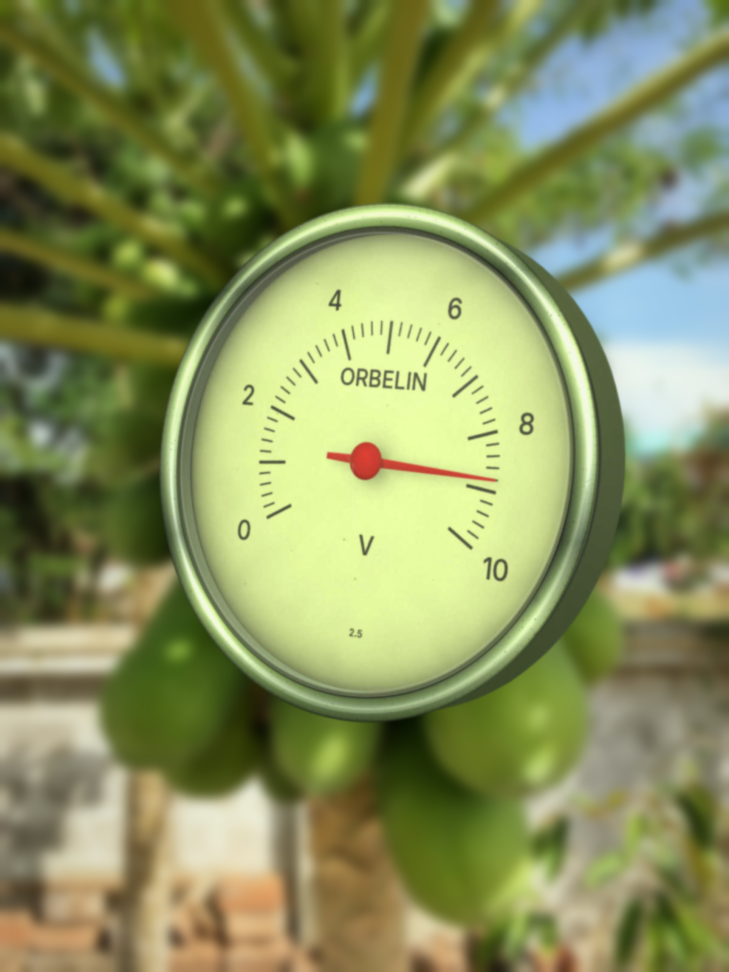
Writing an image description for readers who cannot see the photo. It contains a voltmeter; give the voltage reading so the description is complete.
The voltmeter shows 8.8 V
